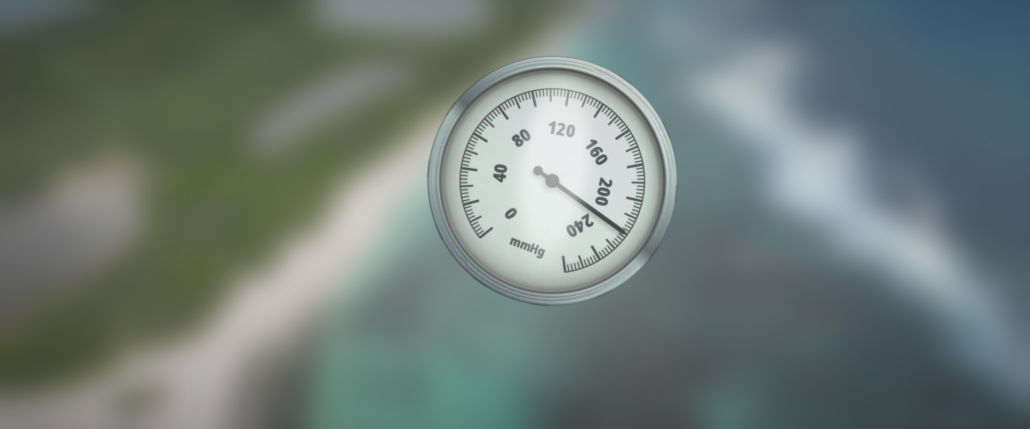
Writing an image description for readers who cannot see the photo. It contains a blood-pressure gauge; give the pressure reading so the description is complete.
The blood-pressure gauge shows 220 mmHg
